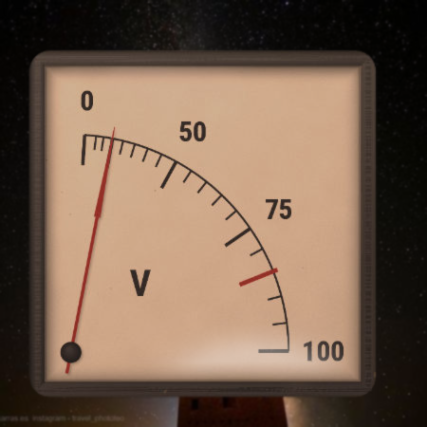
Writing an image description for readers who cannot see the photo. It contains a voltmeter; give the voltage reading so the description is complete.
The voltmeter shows 25 V
